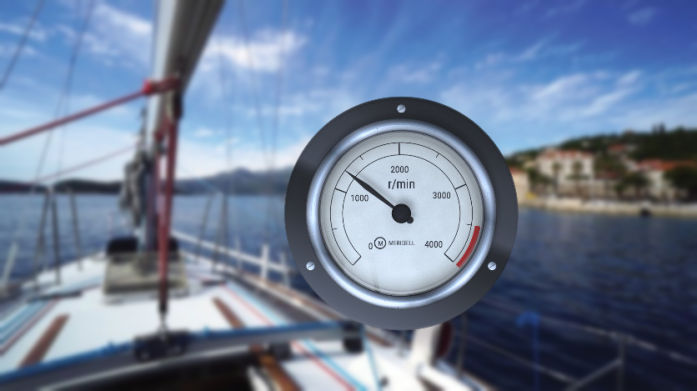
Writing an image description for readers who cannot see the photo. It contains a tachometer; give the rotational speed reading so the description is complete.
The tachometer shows 1250 rpm
